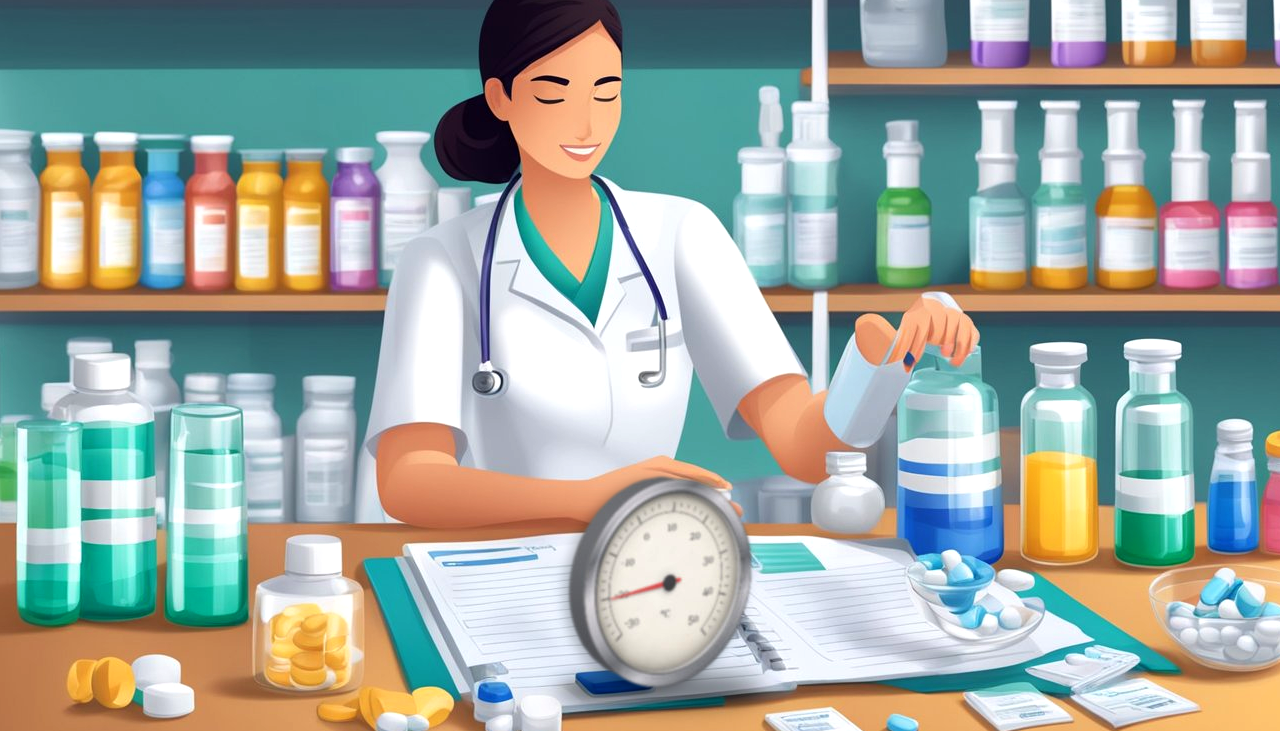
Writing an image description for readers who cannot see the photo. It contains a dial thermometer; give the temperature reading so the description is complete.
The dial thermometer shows -20 °C
